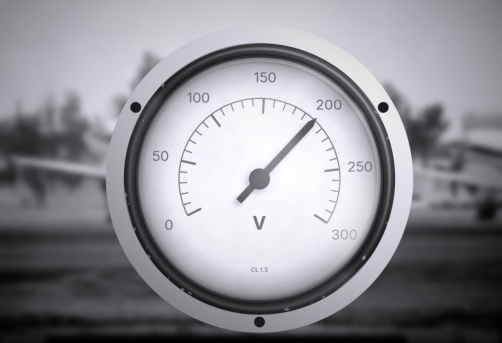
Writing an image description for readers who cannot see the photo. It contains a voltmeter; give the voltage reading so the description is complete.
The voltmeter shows 200 V
